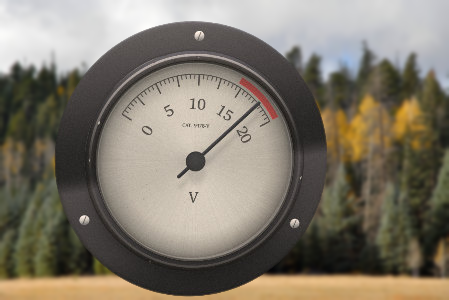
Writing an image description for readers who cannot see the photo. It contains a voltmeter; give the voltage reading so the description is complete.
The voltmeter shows 17.5 V
